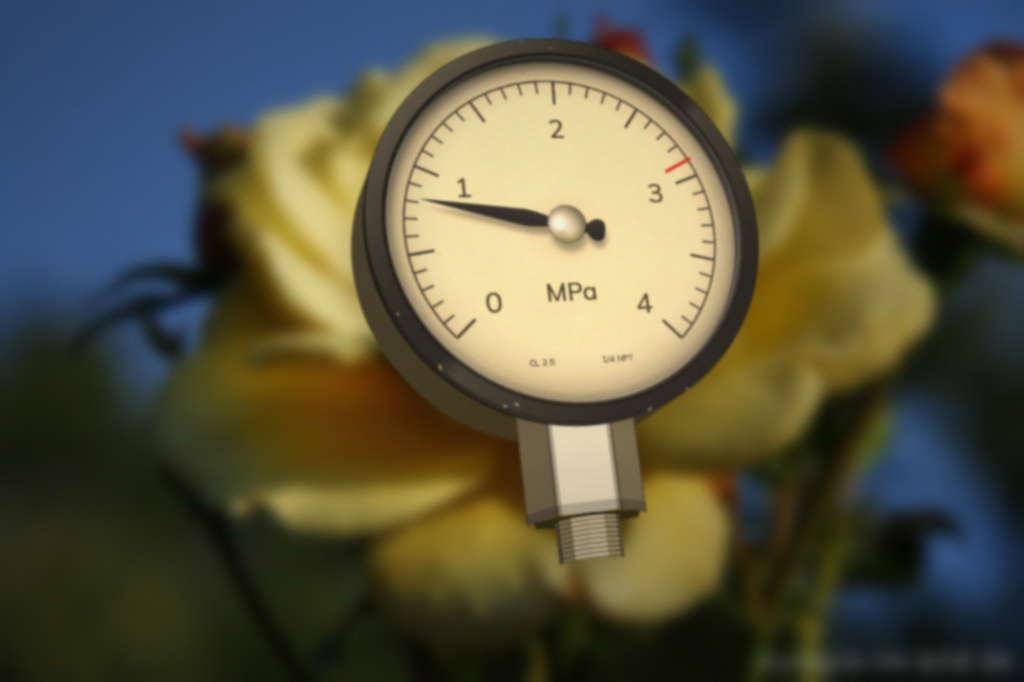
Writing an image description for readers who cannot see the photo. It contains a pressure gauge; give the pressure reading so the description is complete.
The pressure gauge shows 0.8 MPa
